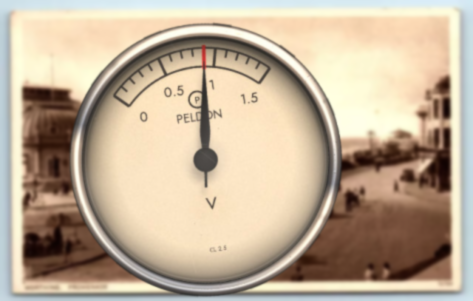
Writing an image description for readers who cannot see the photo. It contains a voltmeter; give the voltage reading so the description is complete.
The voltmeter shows 0.9 V
